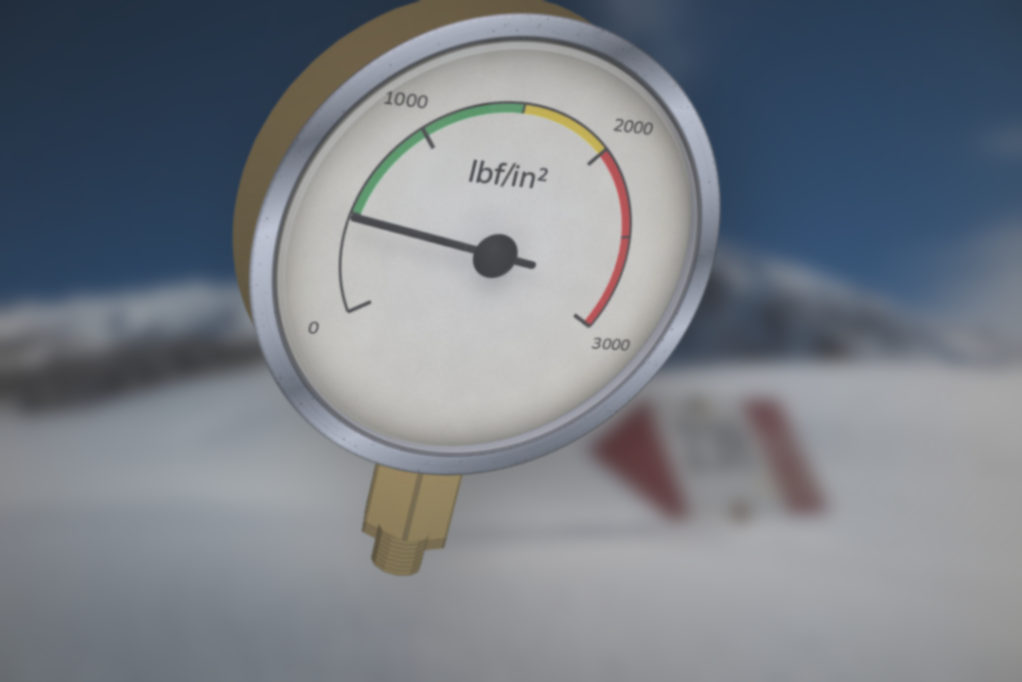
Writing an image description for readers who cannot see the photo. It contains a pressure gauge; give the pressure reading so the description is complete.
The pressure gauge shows 500 psi
